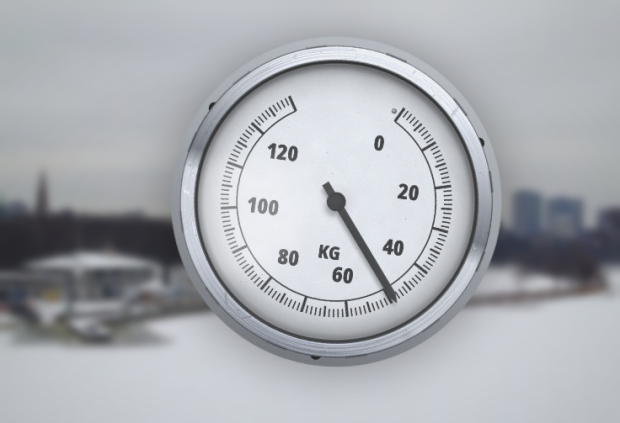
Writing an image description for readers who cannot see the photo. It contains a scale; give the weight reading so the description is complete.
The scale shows 49 kg
